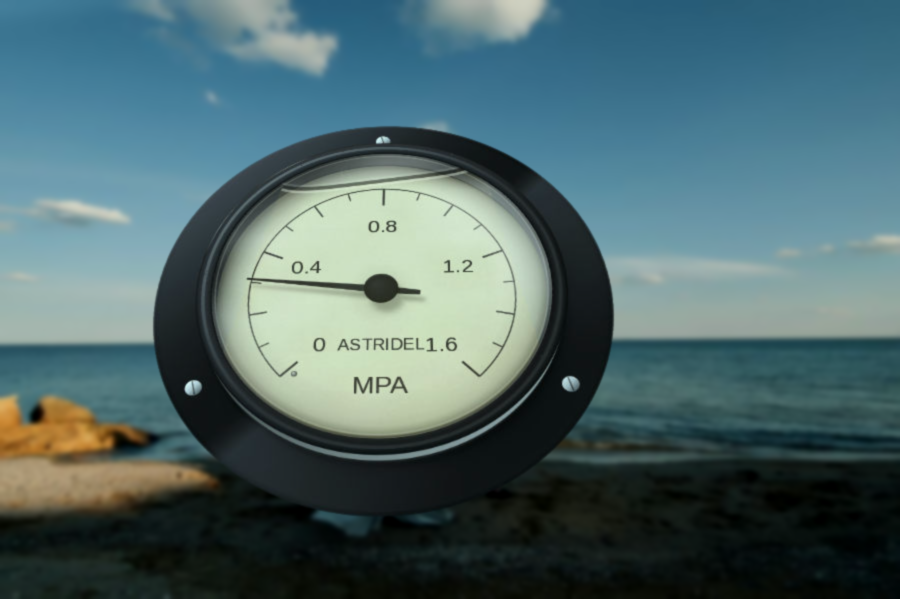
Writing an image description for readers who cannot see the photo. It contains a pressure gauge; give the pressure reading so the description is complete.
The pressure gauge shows 0.3 MPa
